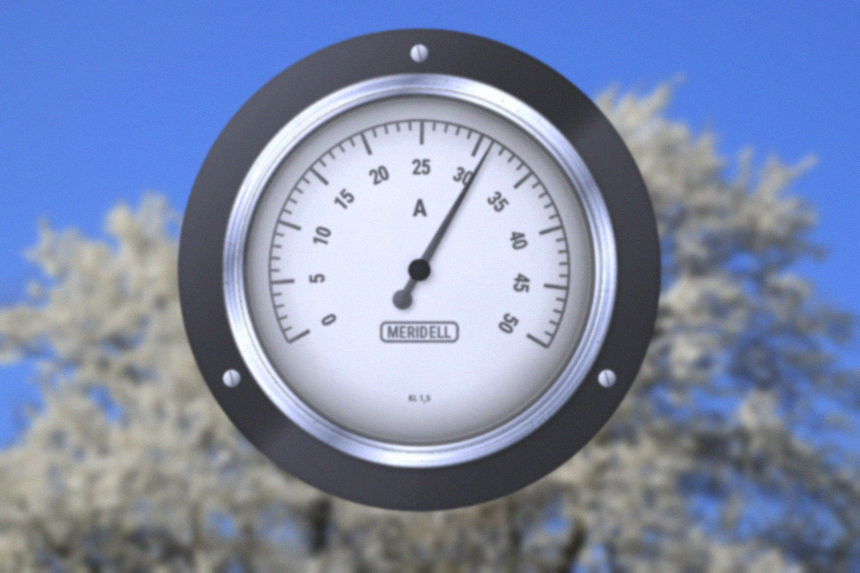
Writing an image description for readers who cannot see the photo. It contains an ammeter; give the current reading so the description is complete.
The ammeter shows 31 A
